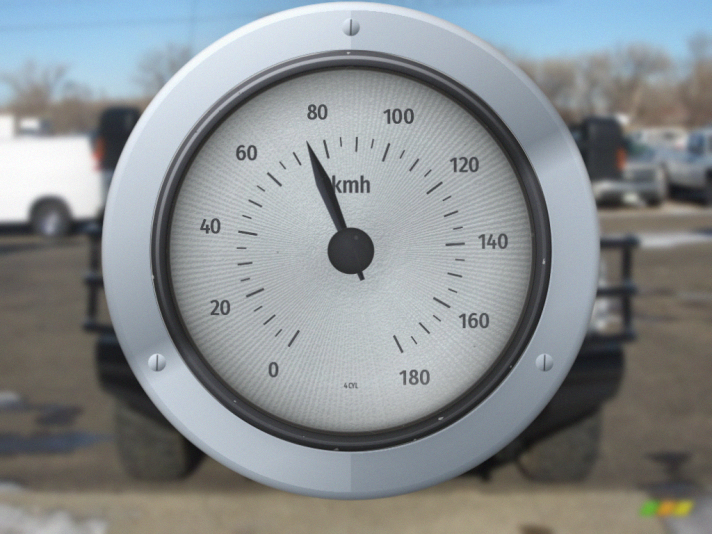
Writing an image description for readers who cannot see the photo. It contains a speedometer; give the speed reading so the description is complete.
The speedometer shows 75 km/h
